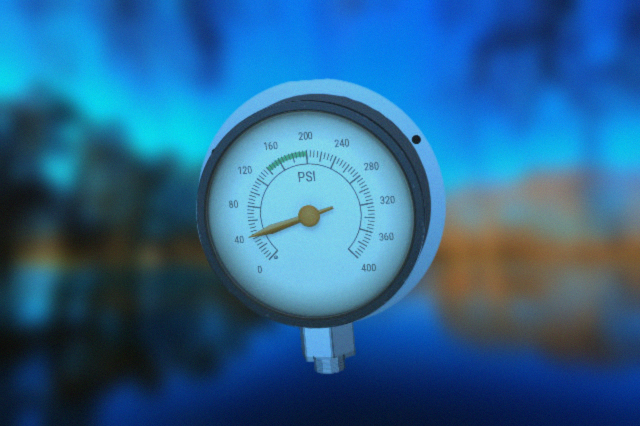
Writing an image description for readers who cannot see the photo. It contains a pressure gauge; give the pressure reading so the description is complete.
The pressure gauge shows 40 psi
